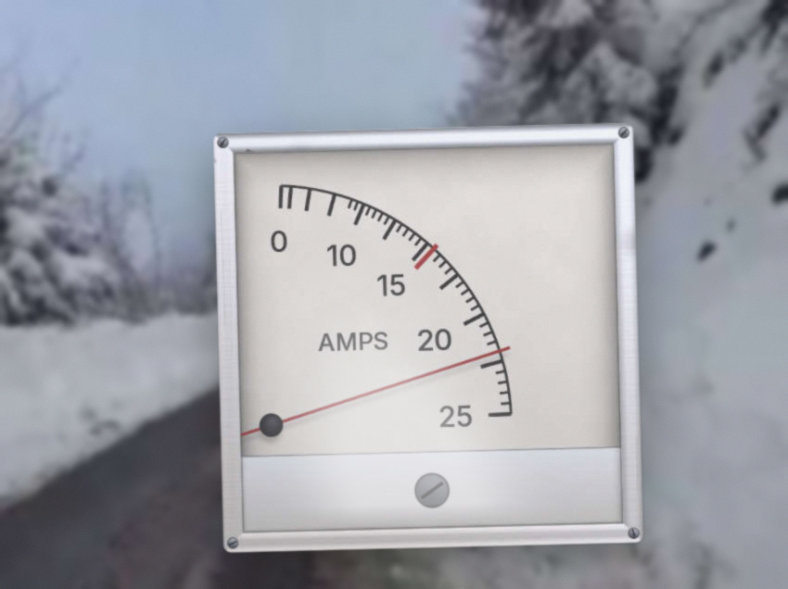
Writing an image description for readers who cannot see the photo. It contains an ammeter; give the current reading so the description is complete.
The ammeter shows 22 A
